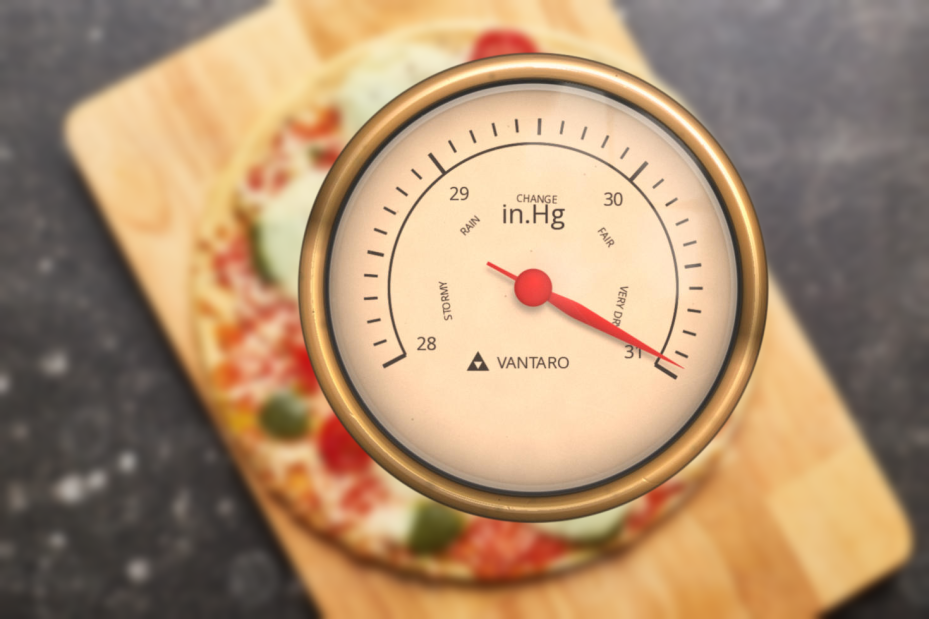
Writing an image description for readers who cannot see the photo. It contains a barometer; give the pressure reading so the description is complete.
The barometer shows 30.95 inHg
